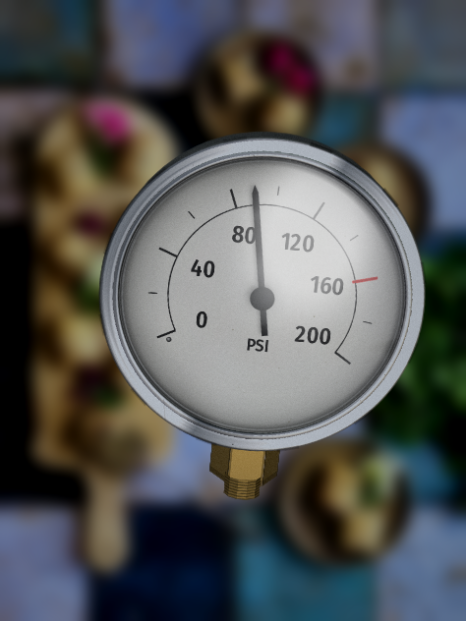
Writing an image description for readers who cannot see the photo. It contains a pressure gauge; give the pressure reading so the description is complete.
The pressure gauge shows 90 psi
